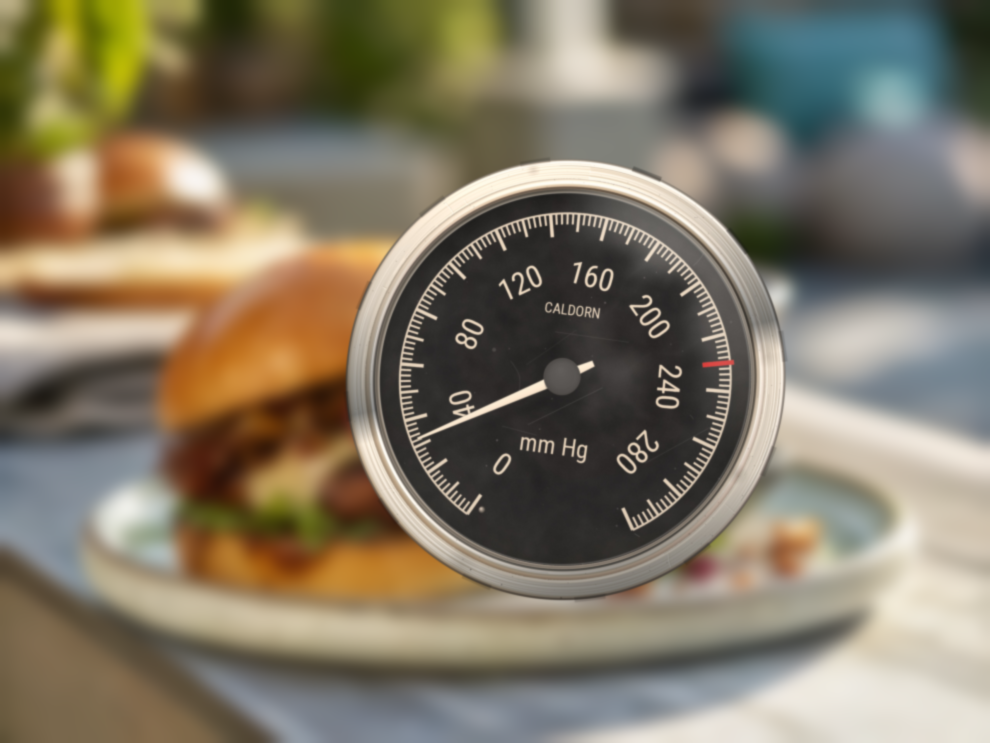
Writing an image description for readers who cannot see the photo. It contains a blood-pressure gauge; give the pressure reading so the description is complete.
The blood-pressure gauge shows 32 mmHg
